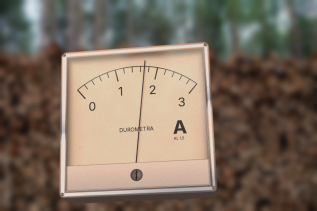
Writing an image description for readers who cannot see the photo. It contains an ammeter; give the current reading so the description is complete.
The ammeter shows 1.7 A
